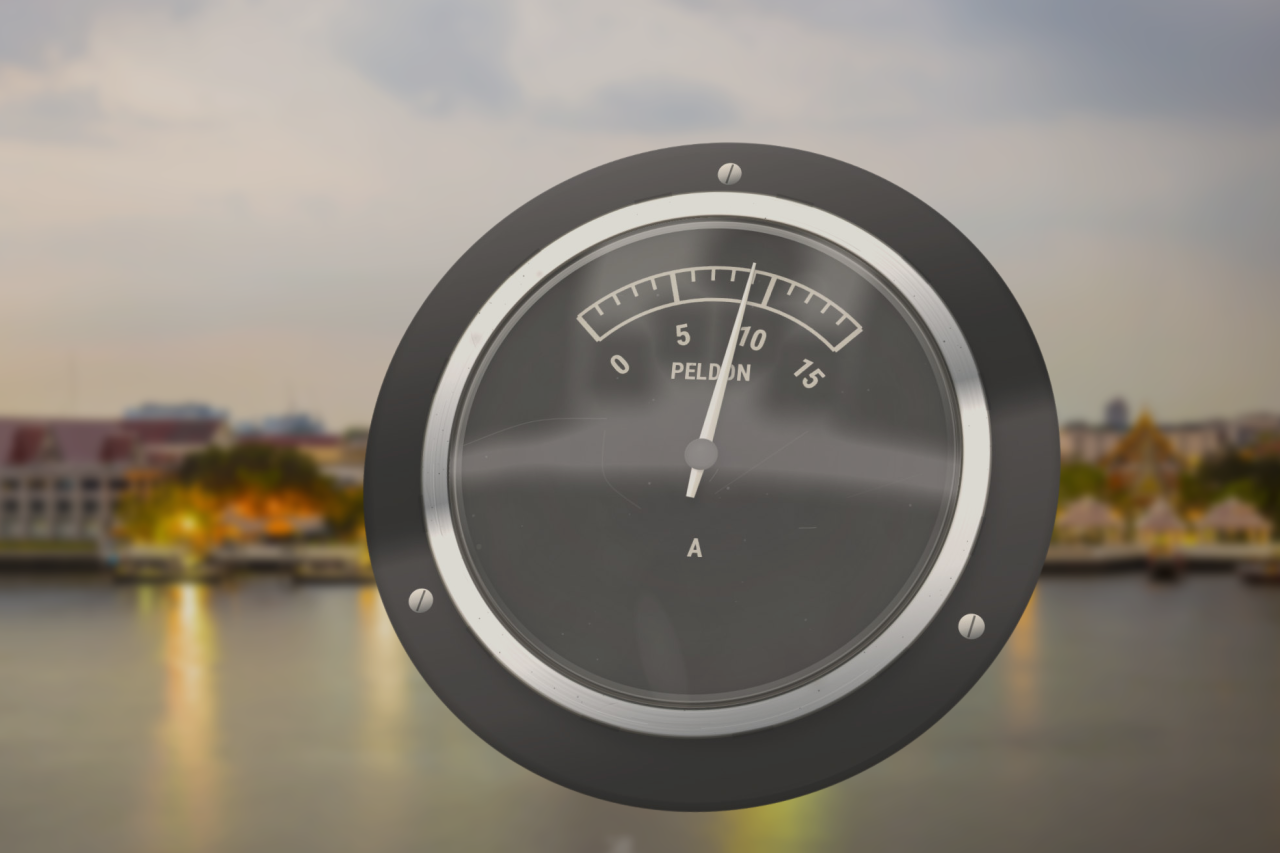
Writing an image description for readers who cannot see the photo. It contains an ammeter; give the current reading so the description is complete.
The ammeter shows 9 A
